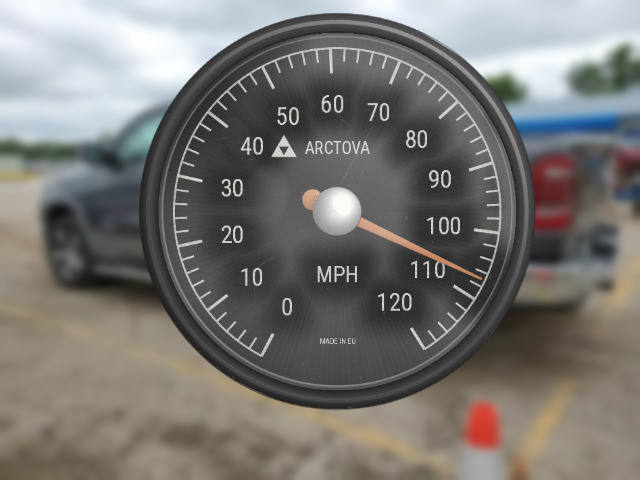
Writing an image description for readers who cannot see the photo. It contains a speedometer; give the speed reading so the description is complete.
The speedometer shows 107 mph
